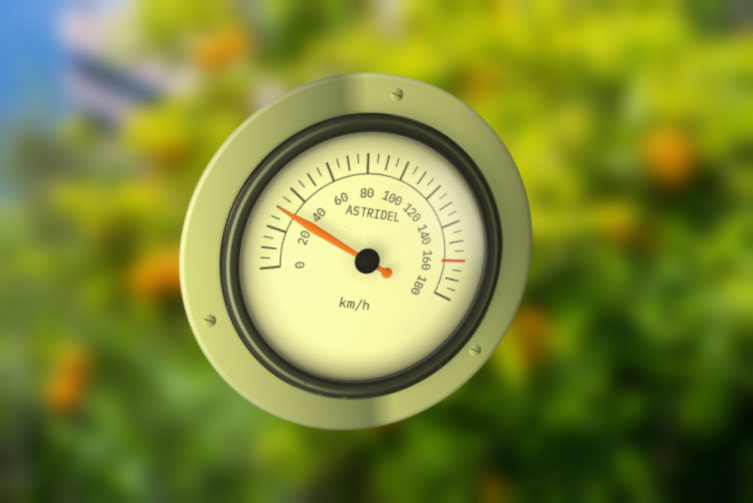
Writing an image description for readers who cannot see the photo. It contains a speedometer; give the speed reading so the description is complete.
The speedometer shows 30 km/h
